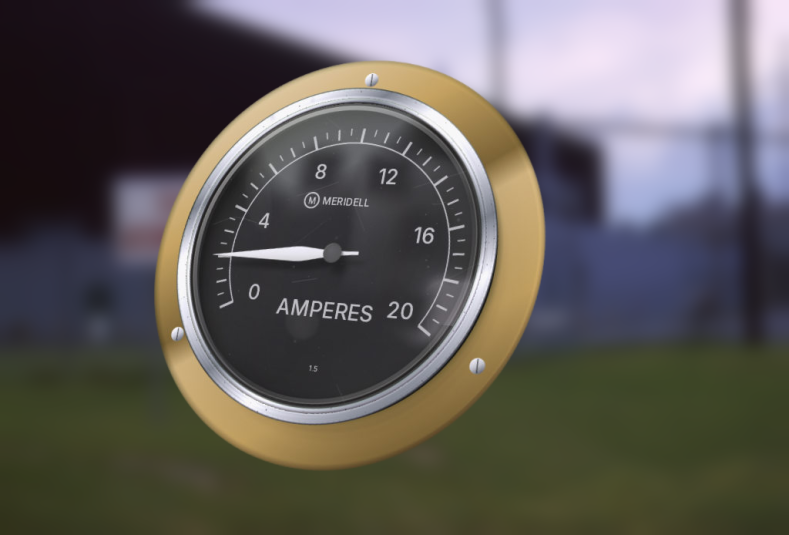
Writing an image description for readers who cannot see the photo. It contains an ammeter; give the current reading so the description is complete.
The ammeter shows 2 A
